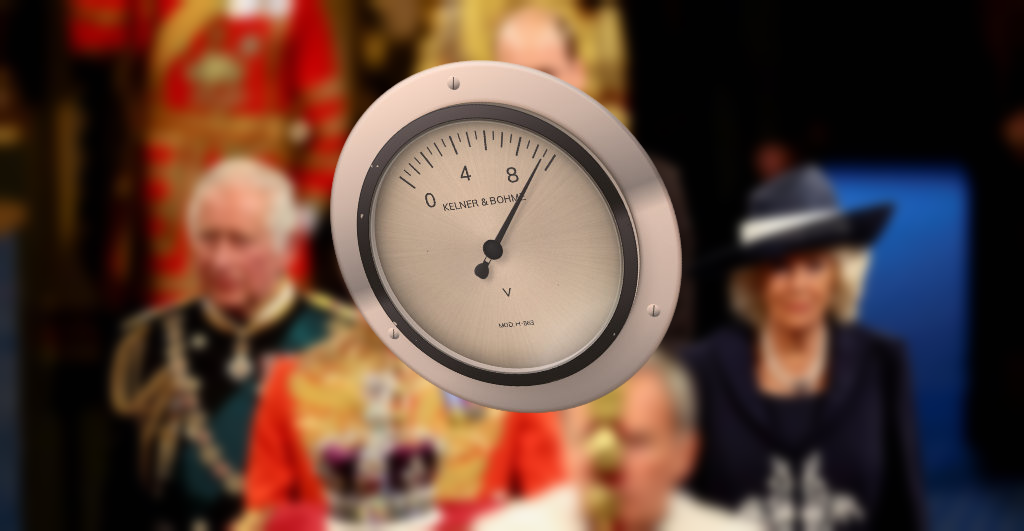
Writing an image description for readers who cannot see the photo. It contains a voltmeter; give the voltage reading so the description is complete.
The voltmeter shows 9.5 V
